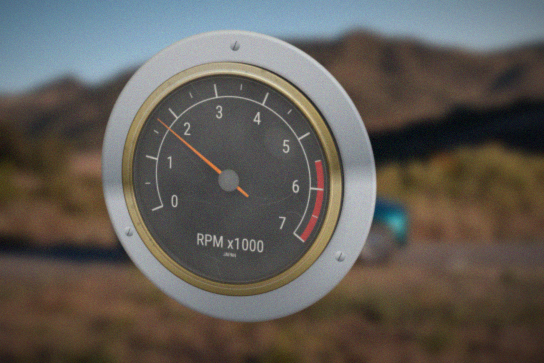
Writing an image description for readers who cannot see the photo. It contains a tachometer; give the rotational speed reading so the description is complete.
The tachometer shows 1750 rpm
